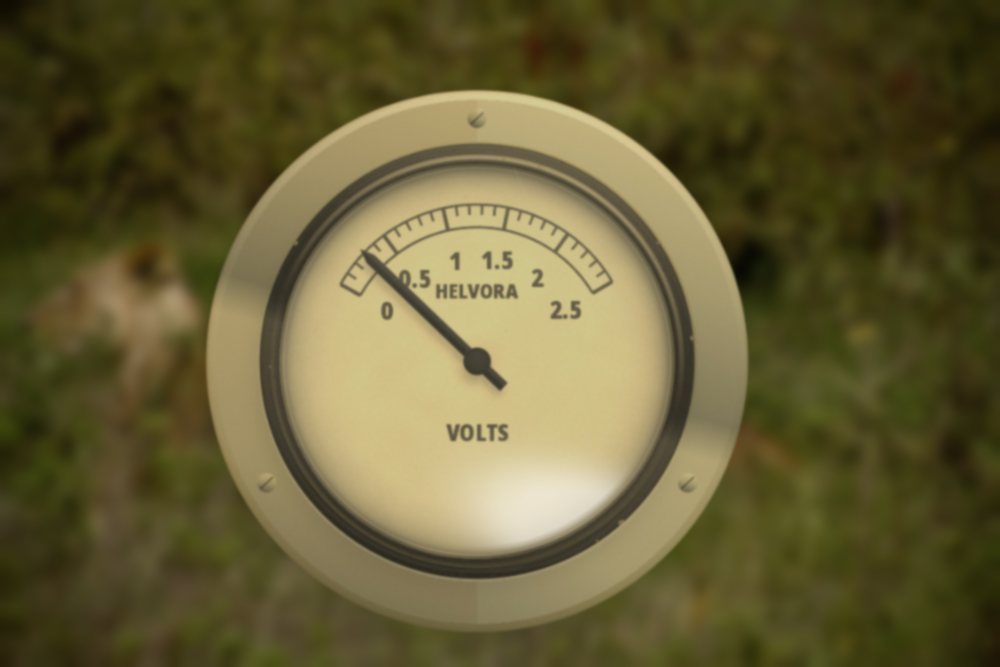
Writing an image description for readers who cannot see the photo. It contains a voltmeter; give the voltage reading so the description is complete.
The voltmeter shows 0.3 V
